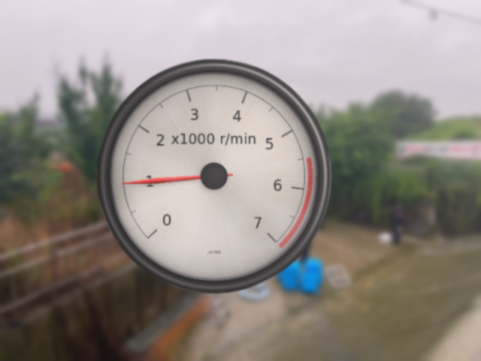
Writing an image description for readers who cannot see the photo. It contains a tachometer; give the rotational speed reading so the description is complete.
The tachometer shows 1000 rpm
